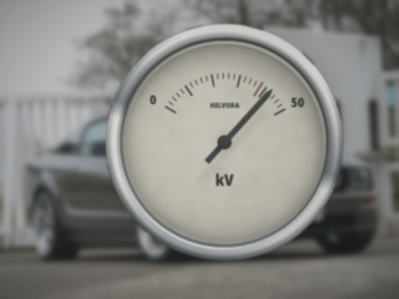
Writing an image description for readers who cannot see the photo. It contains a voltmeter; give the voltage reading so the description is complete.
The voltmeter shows 42 kV
